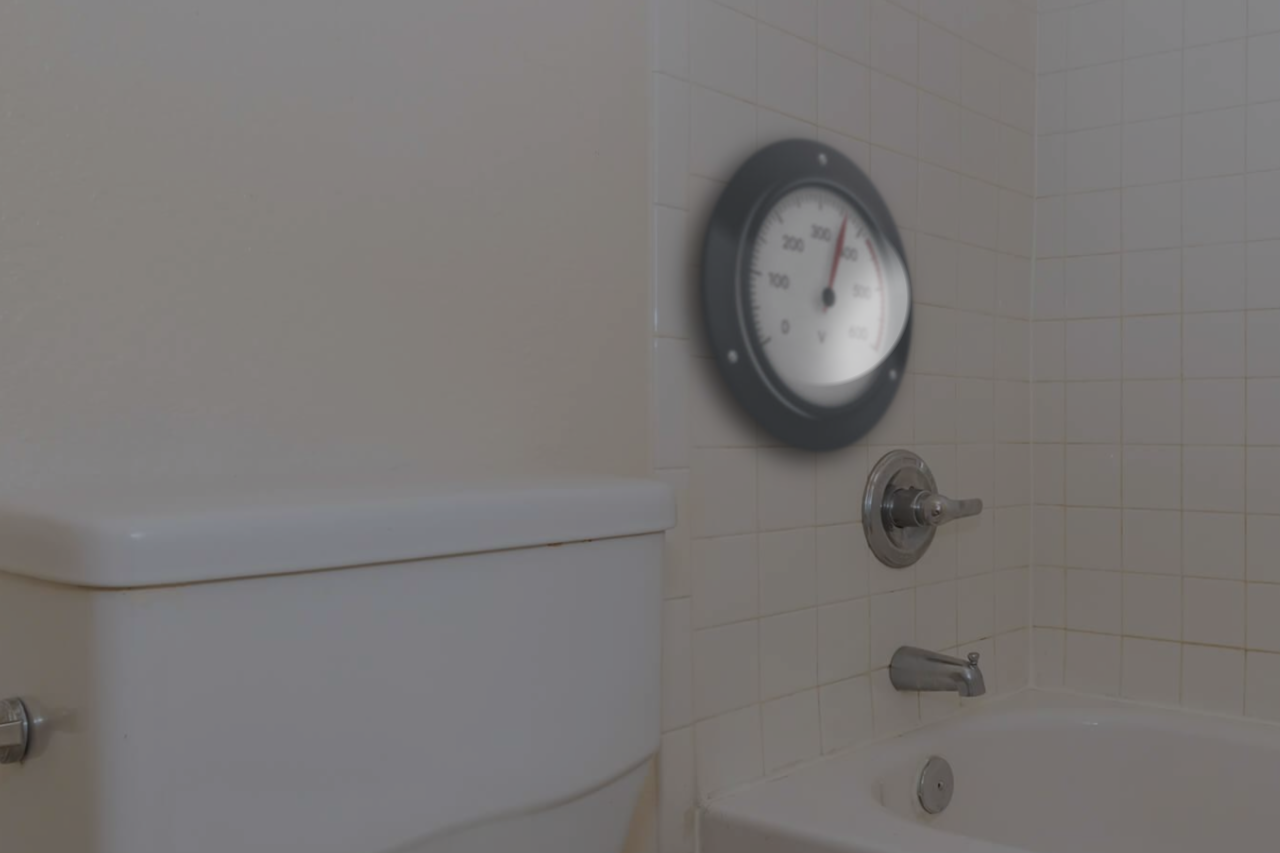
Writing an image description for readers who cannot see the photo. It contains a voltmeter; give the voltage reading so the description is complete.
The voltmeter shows 350 V
